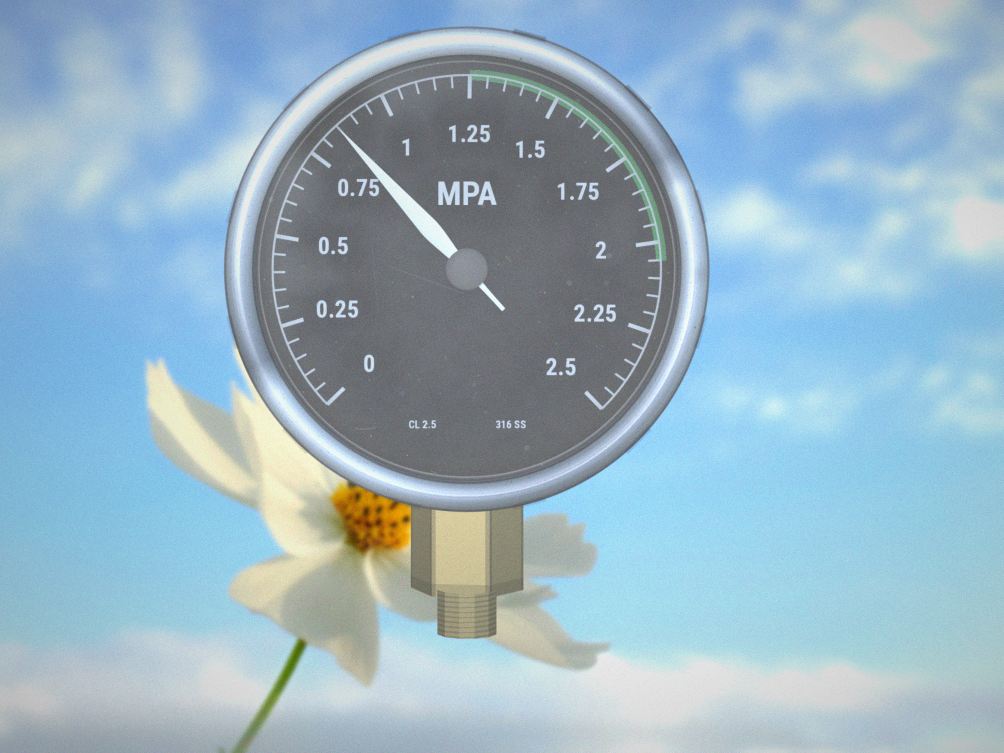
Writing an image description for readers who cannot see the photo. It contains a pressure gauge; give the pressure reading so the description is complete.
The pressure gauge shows 0.85 MPa
